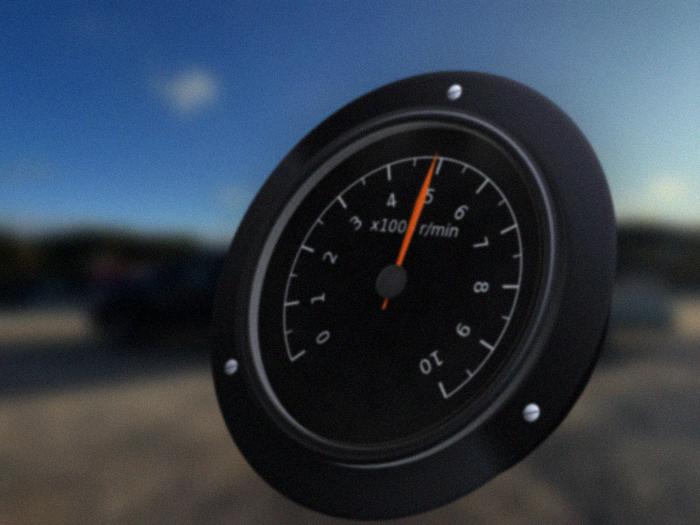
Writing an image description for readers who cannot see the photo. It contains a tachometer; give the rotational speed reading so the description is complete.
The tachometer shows 5000 rpm
